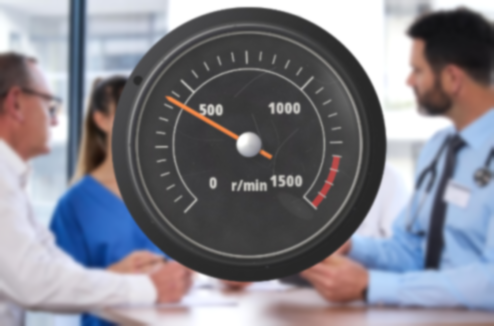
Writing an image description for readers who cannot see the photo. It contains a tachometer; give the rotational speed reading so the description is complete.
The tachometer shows 425 rpm
